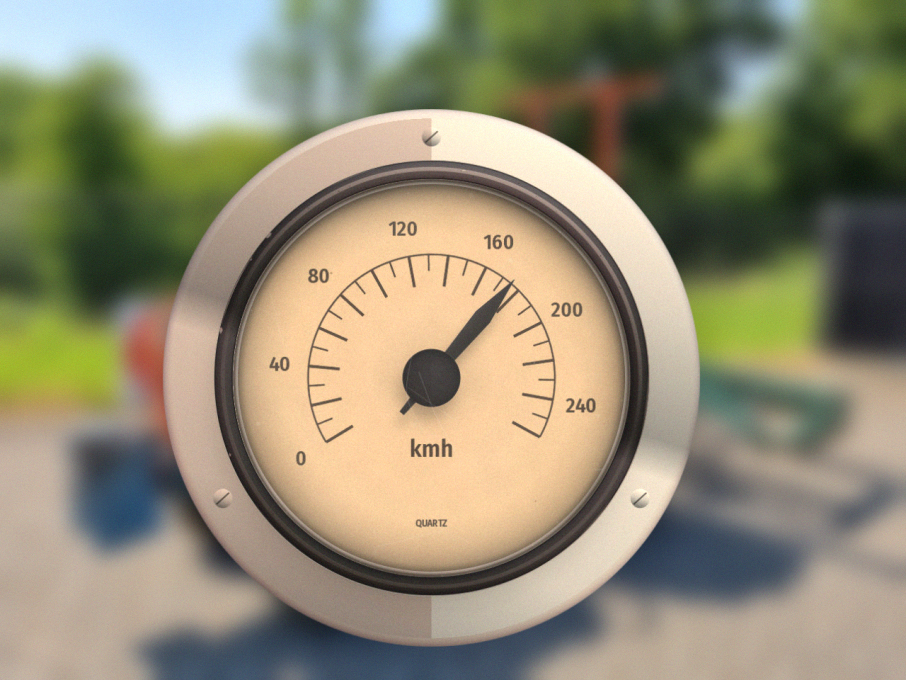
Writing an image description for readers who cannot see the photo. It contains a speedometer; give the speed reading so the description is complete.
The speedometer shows 175 km/h
